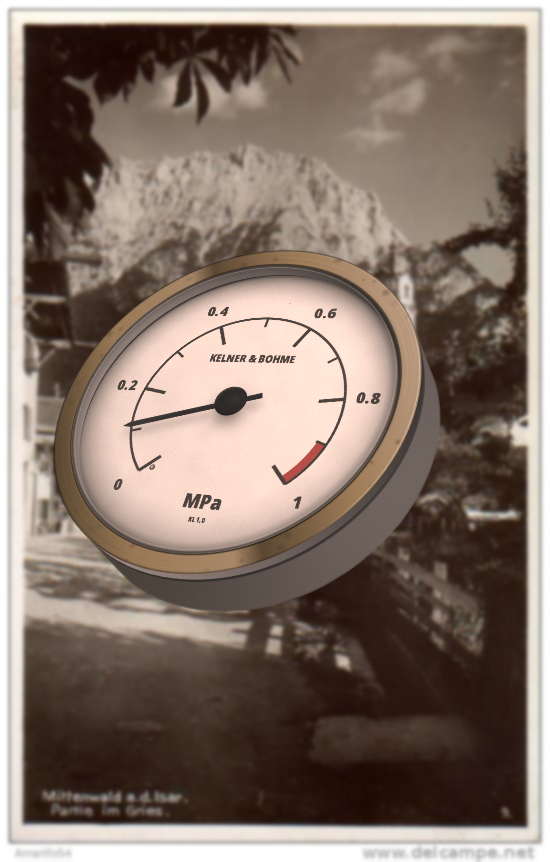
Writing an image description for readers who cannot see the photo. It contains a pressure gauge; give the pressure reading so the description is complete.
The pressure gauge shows 0.1 MPa
